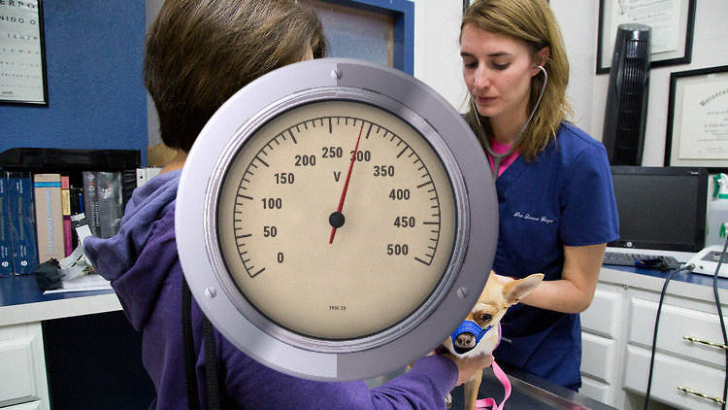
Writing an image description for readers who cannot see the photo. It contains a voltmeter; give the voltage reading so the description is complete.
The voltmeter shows 290 V
